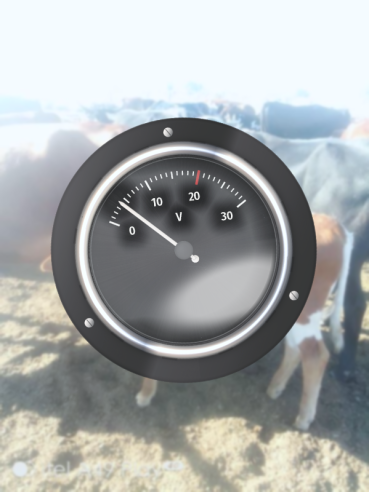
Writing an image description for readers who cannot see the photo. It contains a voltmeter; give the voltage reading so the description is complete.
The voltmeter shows 4 V
